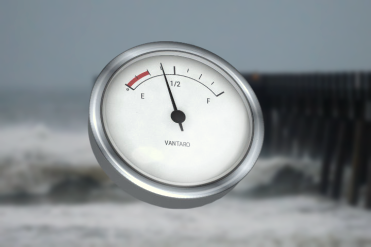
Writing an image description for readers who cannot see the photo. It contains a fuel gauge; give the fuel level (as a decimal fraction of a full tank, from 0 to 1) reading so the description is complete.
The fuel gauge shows 0.375
